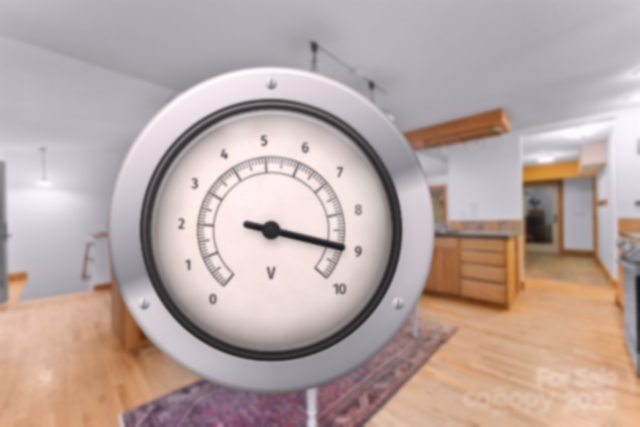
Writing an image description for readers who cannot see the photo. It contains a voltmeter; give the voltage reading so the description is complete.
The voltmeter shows 9 V
